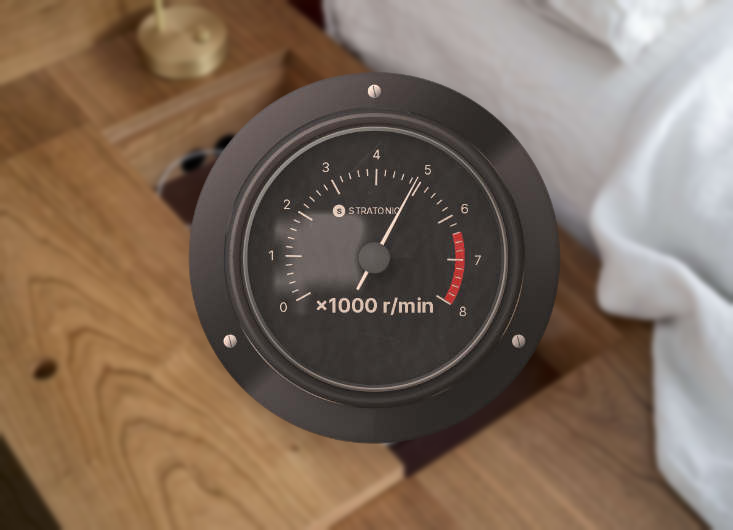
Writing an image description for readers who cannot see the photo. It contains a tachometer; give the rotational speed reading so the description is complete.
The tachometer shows 4900 rpm
